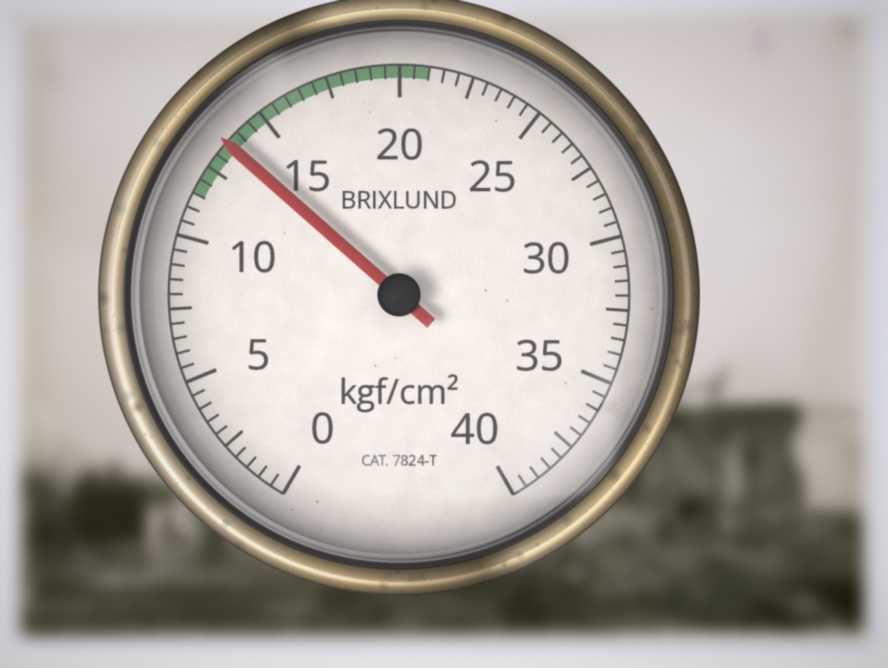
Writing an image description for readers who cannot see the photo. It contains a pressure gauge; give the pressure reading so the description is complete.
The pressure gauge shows 13.5 kg/cm²
